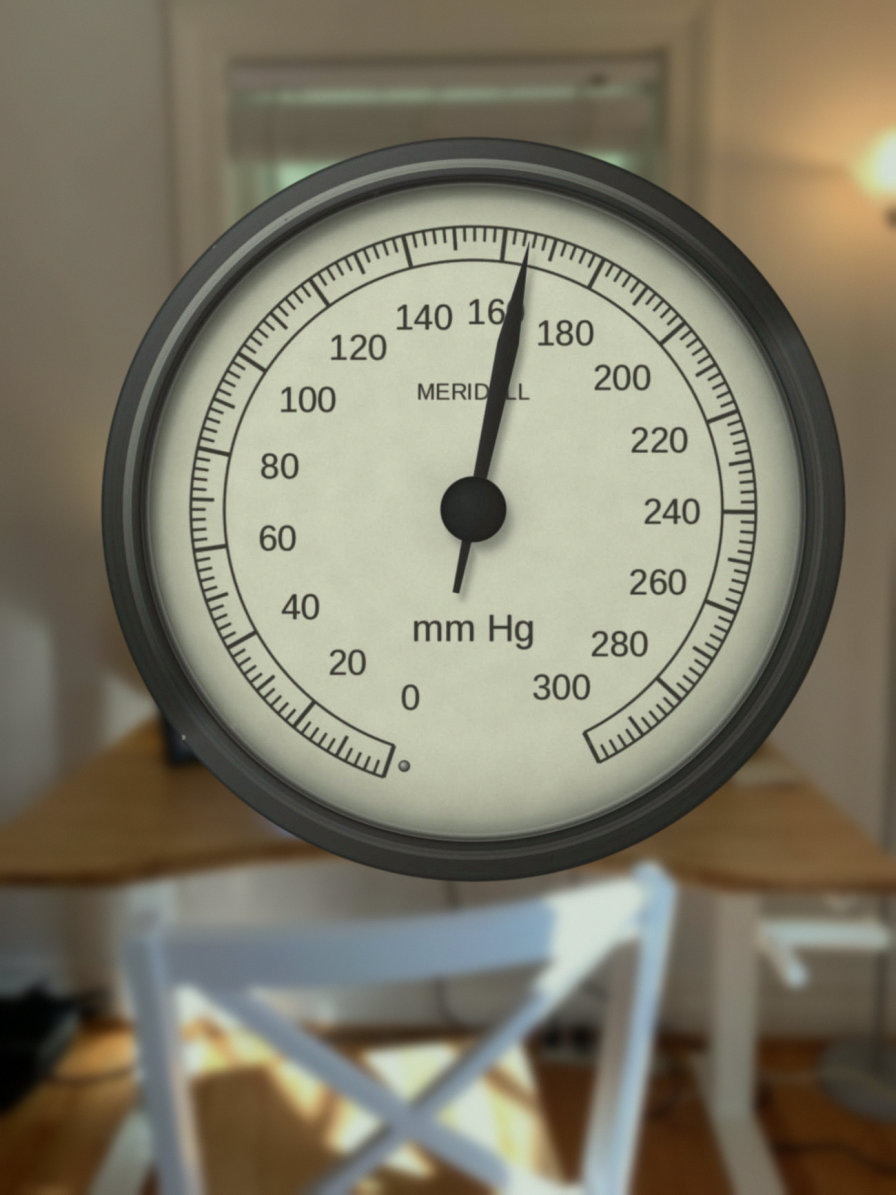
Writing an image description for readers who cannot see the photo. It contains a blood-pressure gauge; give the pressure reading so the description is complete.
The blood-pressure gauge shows 165 mmHg
